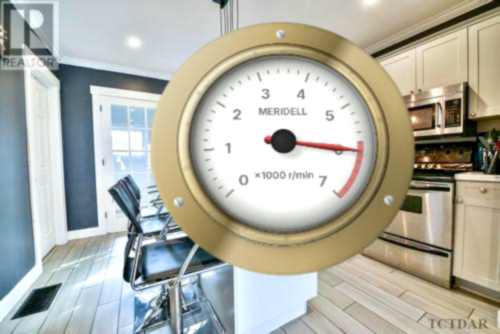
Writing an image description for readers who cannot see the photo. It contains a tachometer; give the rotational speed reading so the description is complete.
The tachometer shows 6000 rpm
